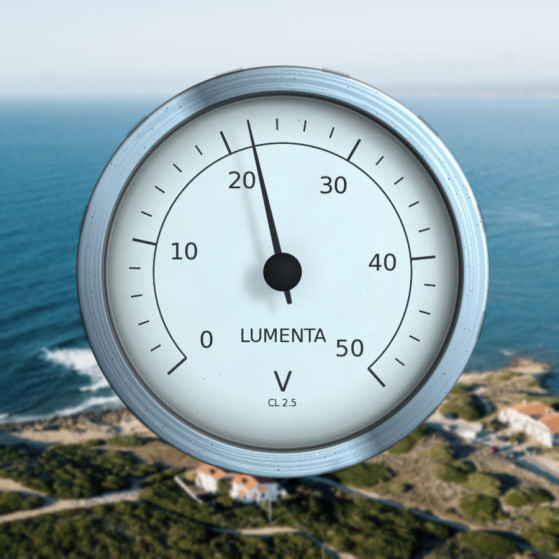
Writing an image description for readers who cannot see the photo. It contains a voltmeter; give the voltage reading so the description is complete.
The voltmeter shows 22 V
